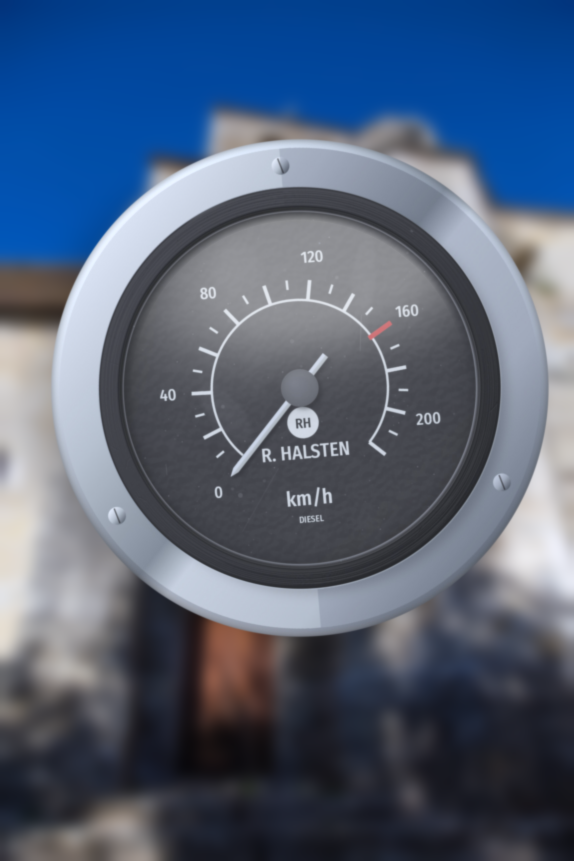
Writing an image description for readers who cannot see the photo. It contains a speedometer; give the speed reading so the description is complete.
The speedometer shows 0 km/h
